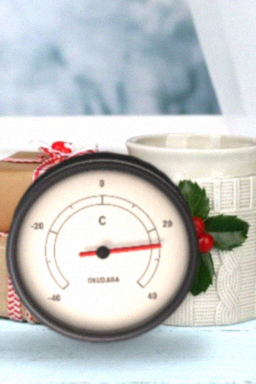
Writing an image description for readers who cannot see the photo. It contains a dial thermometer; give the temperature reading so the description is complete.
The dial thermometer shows 25 °C
